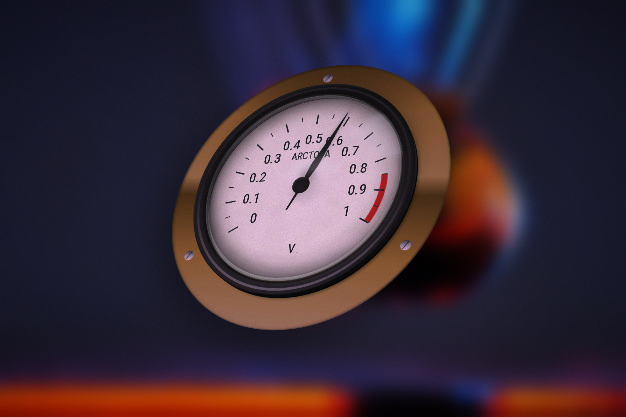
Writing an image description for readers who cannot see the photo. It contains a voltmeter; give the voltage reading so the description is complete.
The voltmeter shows 0.6 V
